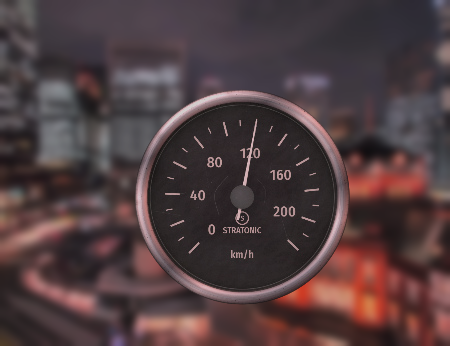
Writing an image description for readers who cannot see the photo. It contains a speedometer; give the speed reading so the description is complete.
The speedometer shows 120 km/h
